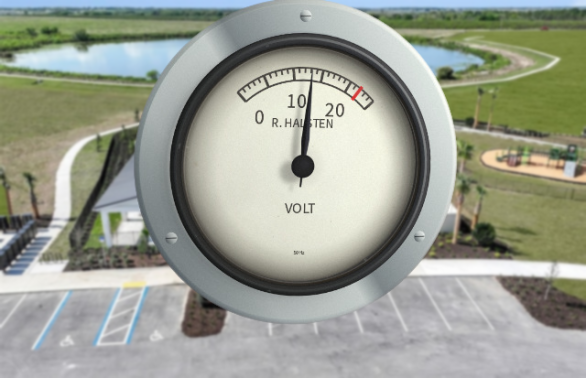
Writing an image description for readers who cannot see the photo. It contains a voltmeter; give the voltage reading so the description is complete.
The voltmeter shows 13 V
